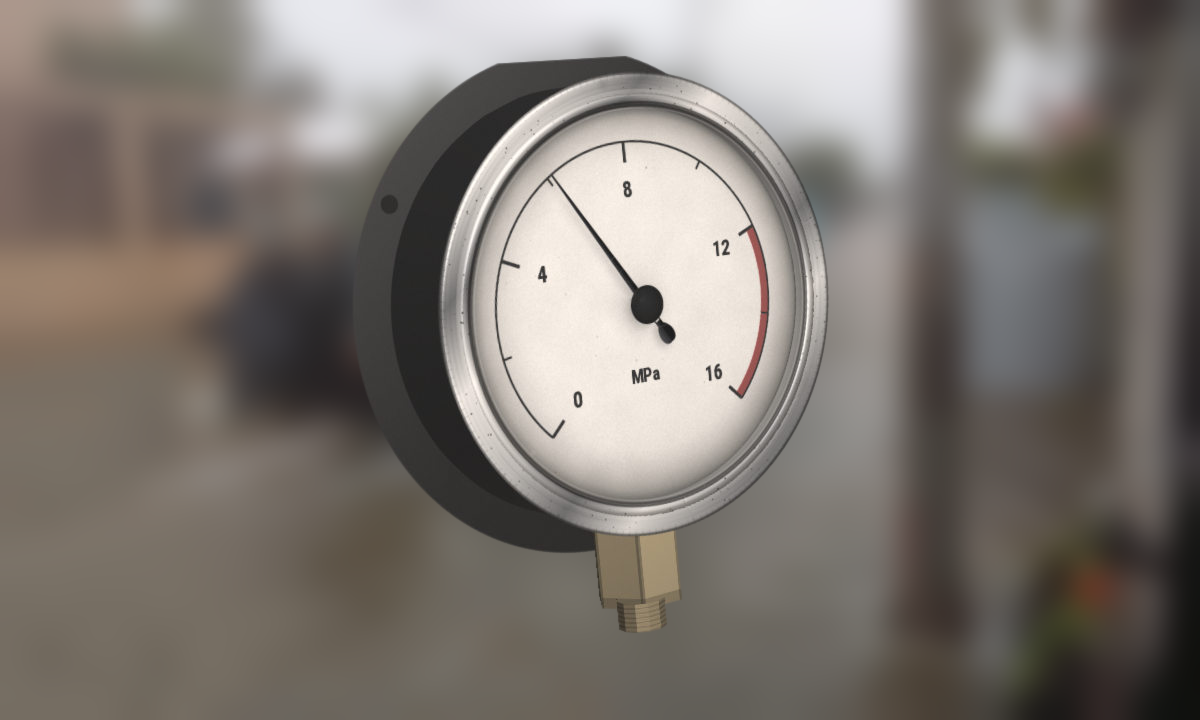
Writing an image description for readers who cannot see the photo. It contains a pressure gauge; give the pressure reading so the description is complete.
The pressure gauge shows 6 MPa
